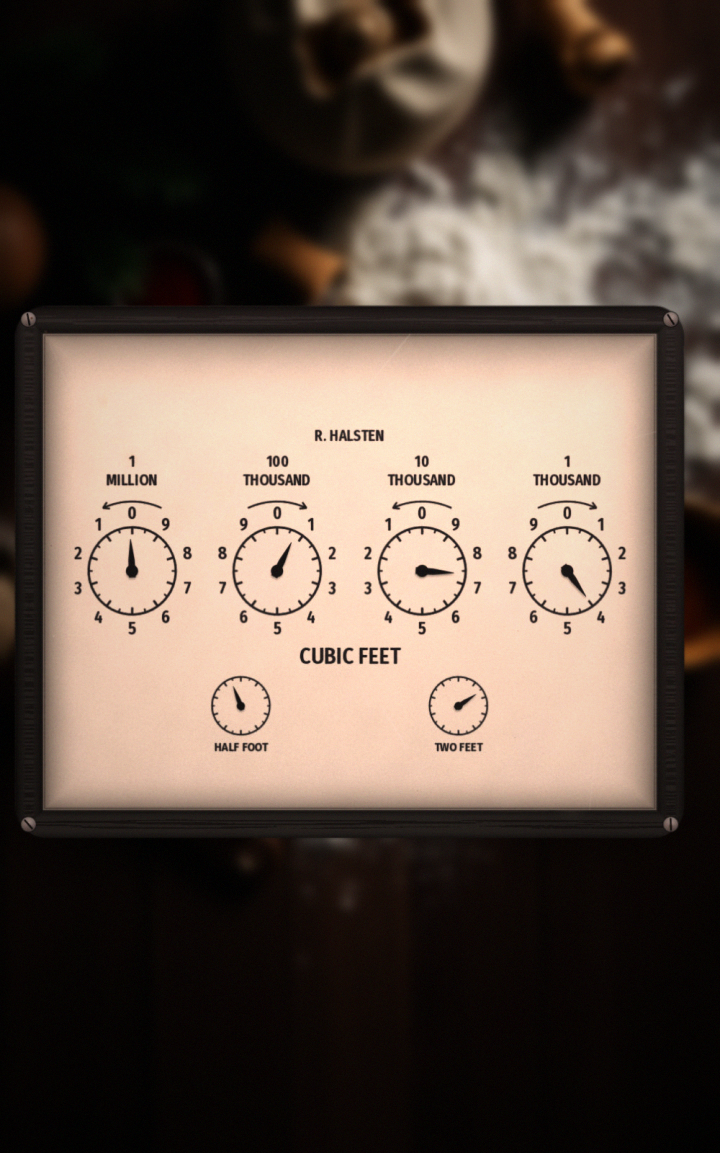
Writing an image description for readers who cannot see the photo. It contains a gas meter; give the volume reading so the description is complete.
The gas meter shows 7400 ft³
